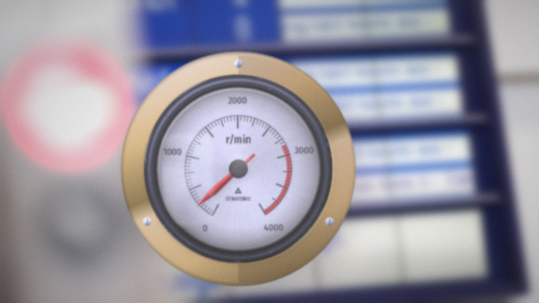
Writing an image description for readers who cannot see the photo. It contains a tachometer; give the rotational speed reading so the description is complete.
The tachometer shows 250 rpm
